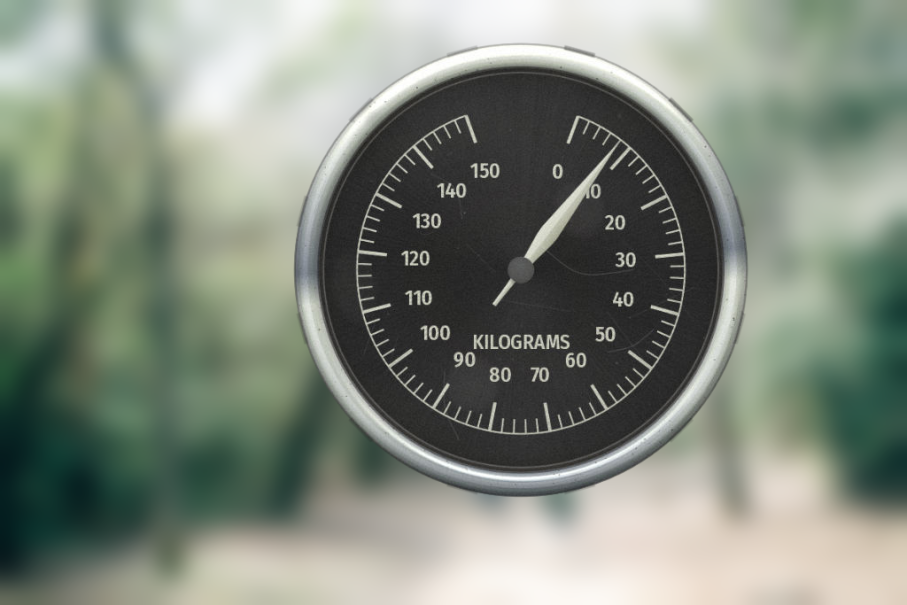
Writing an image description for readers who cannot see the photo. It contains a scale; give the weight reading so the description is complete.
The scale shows 8 kg
